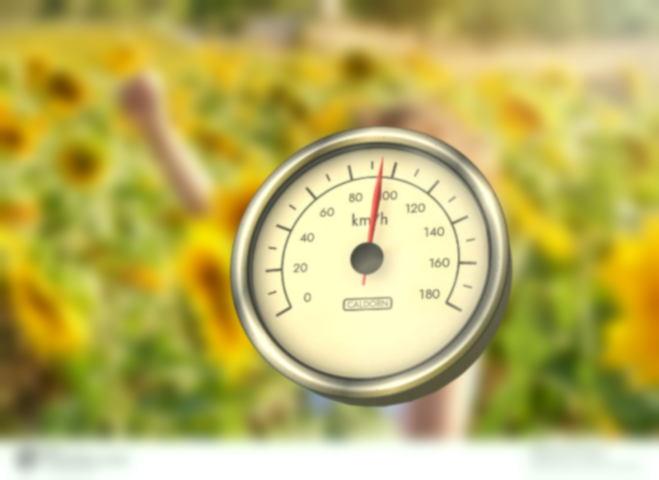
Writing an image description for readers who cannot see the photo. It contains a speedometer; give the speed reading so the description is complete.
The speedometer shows 95 km/h
